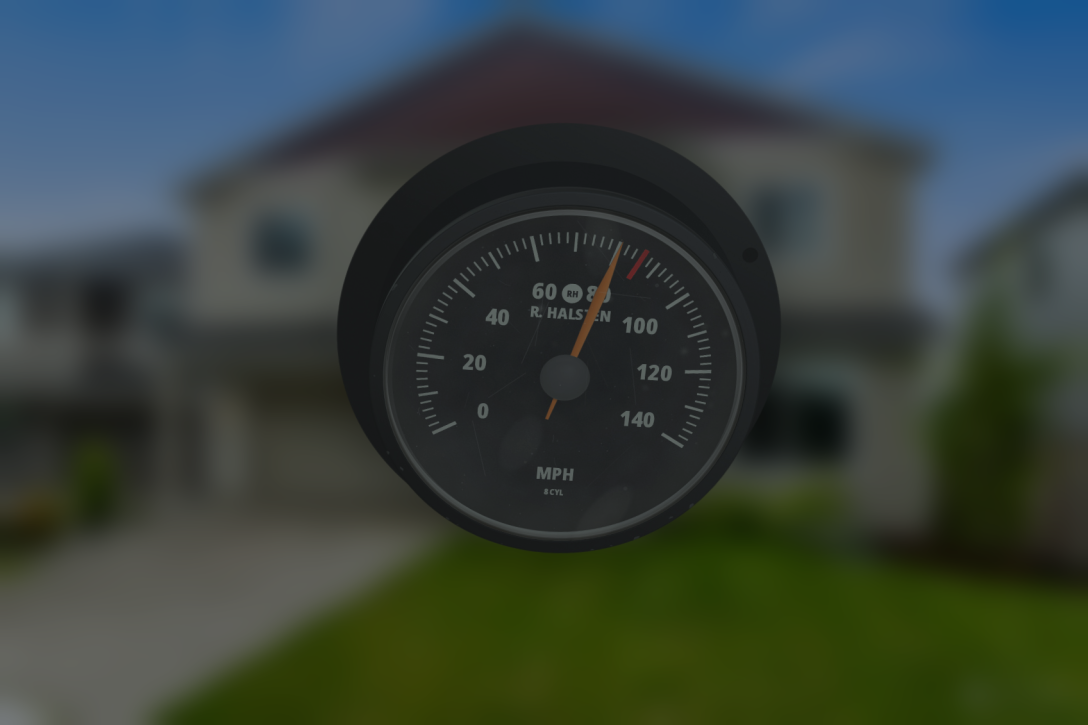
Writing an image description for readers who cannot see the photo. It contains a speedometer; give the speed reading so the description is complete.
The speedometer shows 80 mph
